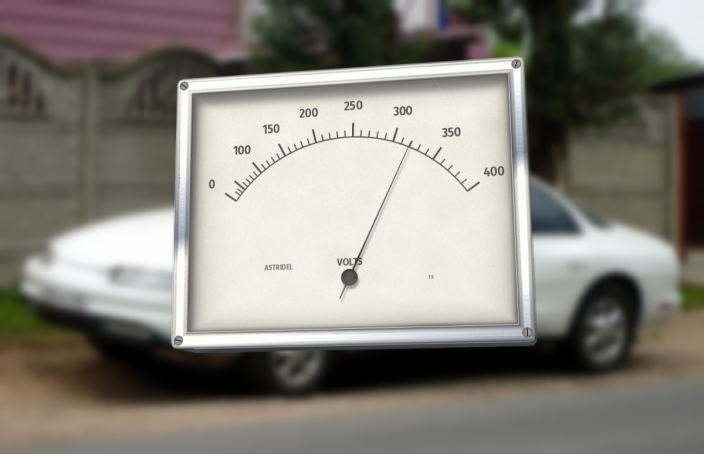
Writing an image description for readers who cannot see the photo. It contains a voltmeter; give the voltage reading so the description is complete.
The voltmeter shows 320 V
